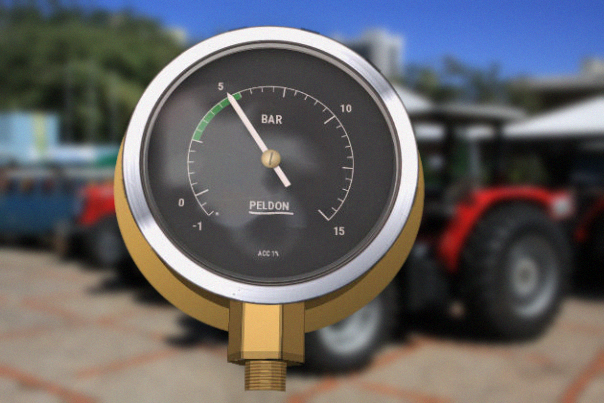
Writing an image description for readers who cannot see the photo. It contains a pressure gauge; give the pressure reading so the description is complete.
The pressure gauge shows 5 bar
